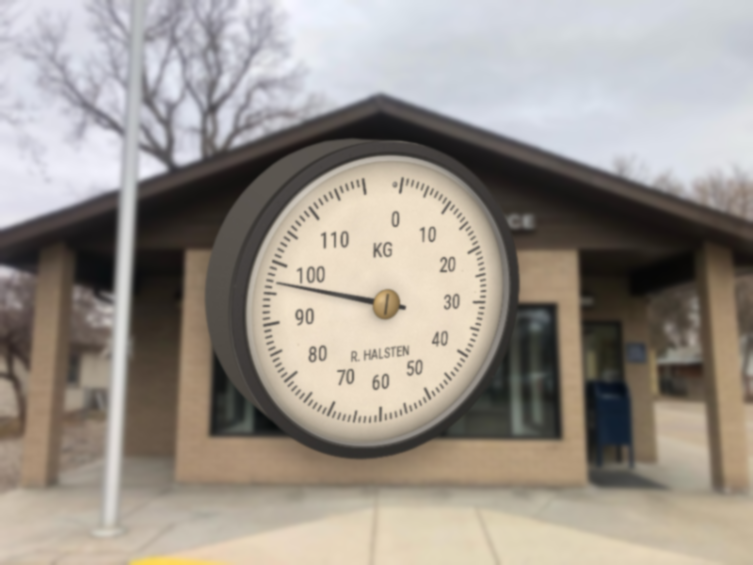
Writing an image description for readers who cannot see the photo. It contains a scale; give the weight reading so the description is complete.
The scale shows 97 kg
